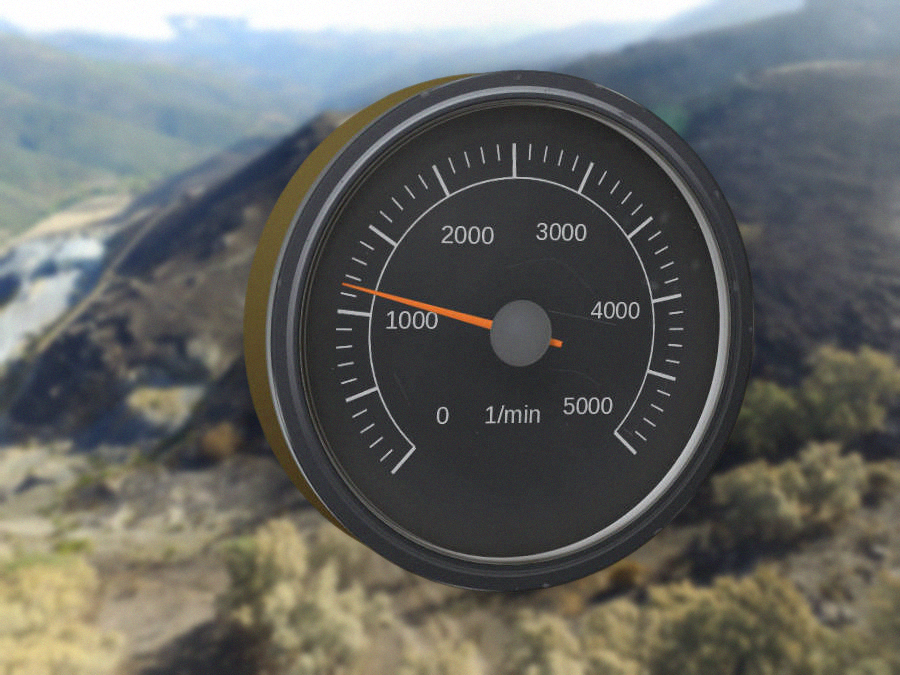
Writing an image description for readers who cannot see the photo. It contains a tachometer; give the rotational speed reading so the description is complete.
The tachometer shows 1150 rpm
